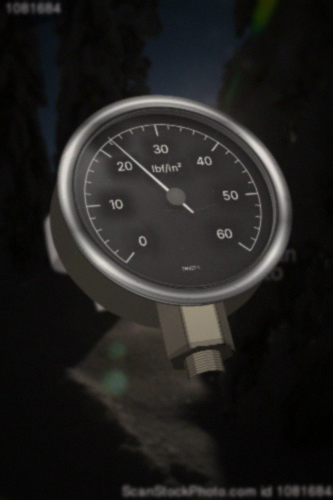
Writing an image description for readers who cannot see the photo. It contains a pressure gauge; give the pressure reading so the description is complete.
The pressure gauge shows 22 psi
